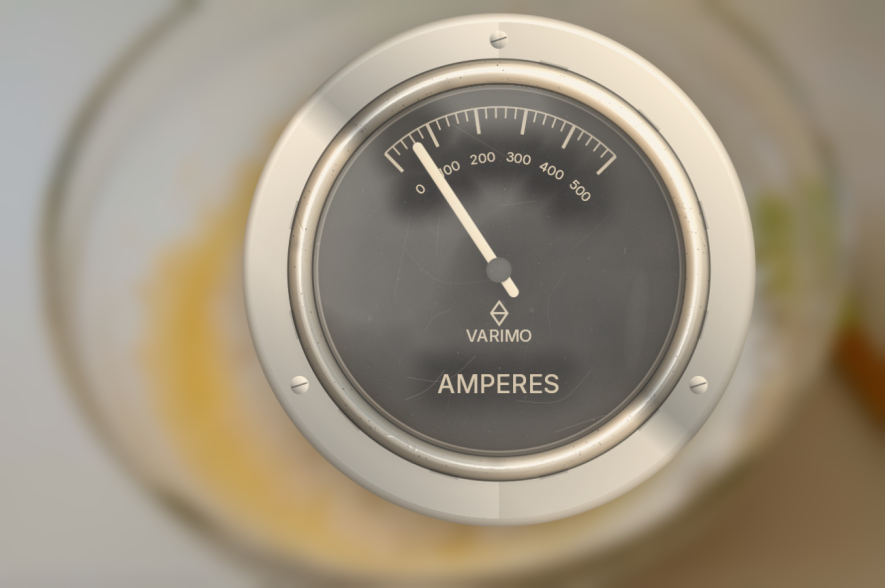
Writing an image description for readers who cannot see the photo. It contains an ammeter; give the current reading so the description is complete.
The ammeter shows 60 A
